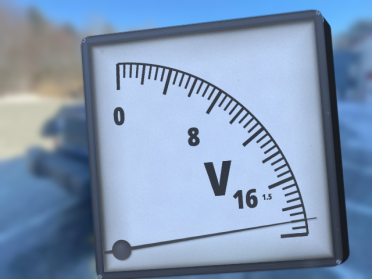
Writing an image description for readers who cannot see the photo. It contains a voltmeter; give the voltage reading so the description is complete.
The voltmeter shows 19 V
